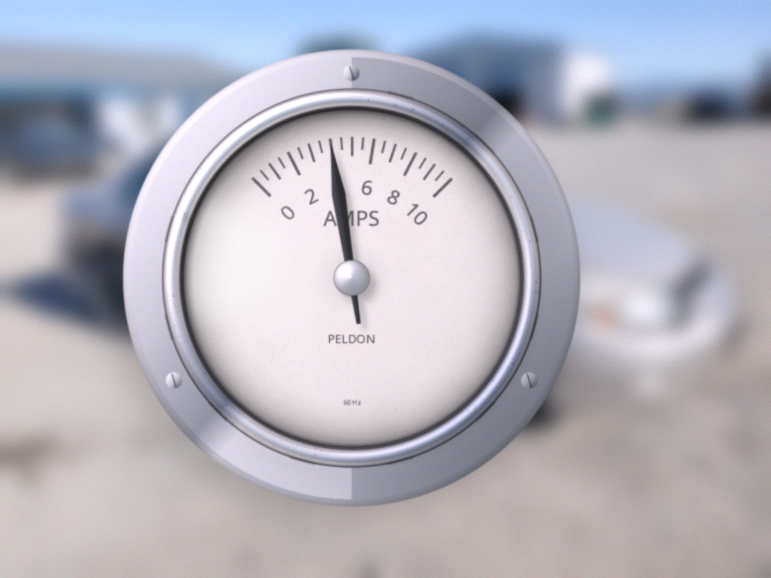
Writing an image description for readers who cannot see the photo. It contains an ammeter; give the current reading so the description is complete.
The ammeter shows 4 A
